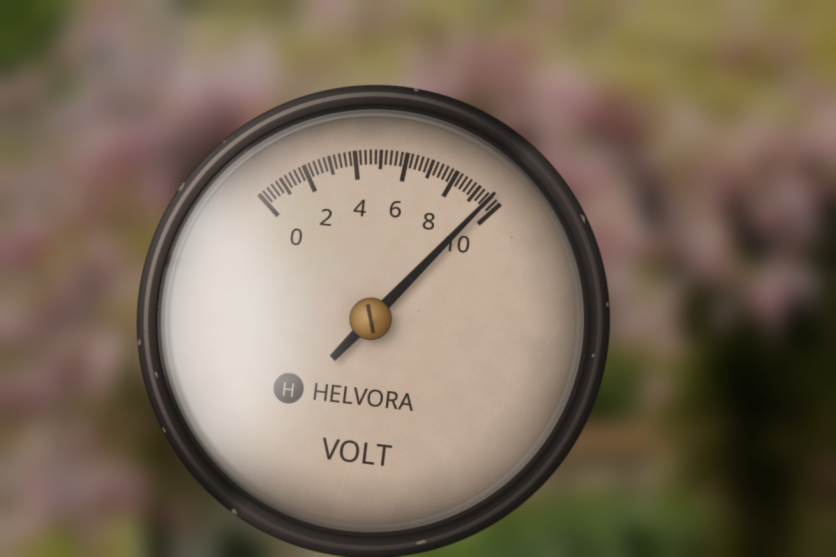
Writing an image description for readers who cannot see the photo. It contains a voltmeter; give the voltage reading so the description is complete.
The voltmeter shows 9.6 V
